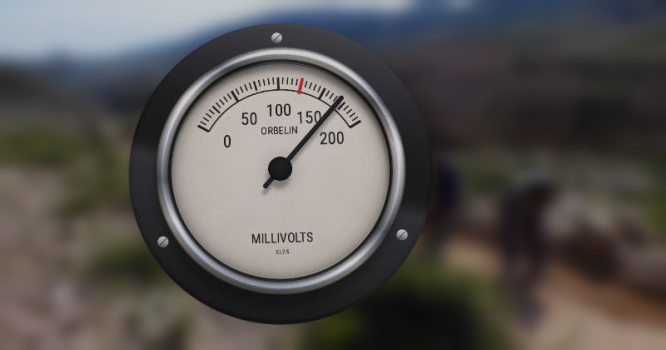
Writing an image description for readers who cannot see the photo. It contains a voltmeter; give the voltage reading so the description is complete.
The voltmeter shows 170 mV
